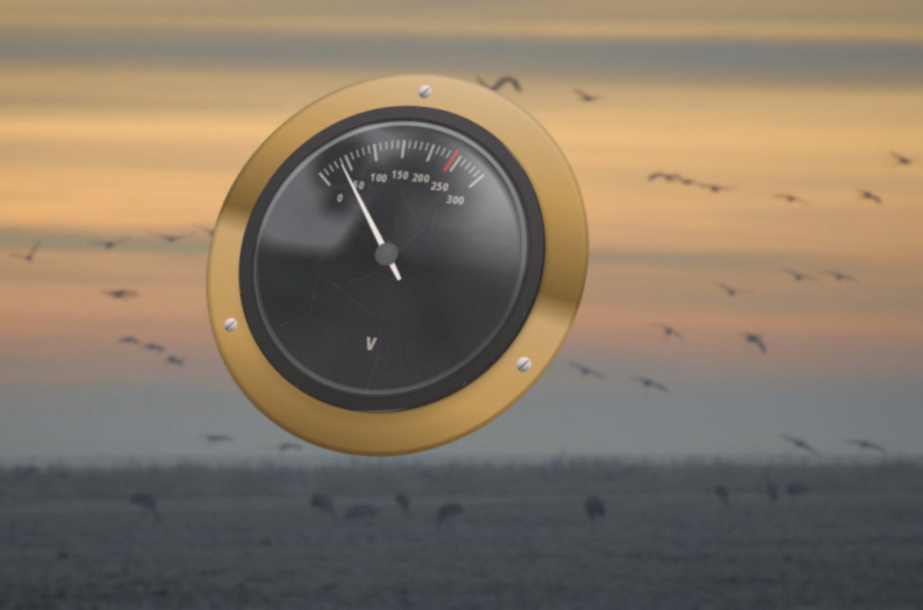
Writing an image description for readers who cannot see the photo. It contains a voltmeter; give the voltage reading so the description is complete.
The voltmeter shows 40 V
